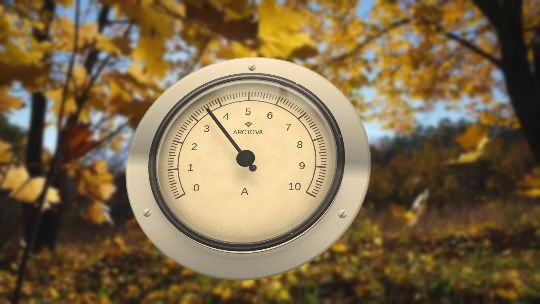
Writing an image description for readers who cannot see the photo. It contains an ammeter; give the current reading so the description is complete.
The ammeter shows 3.5 A
